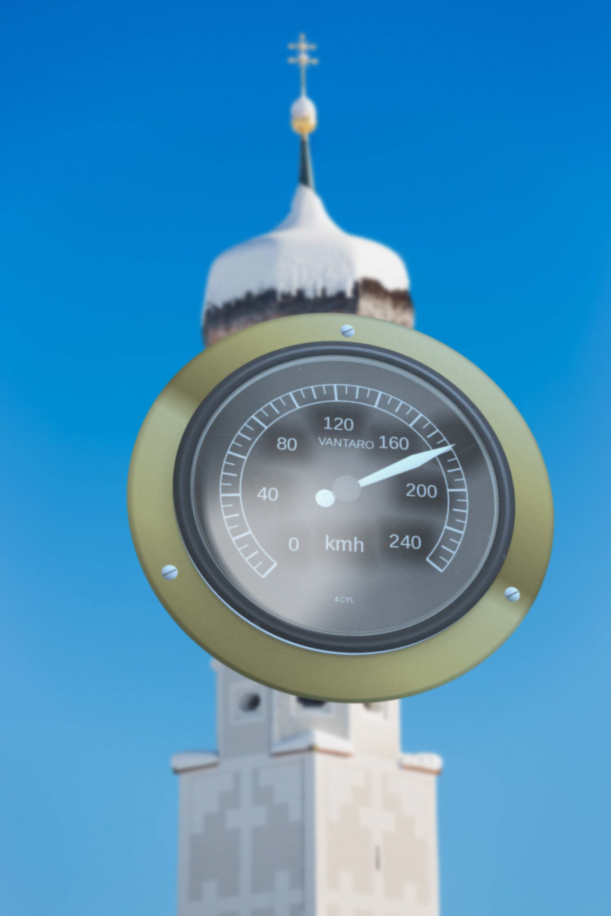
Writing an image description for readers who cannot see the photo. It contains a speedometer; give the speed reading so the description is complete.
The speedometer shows 180 km/h
